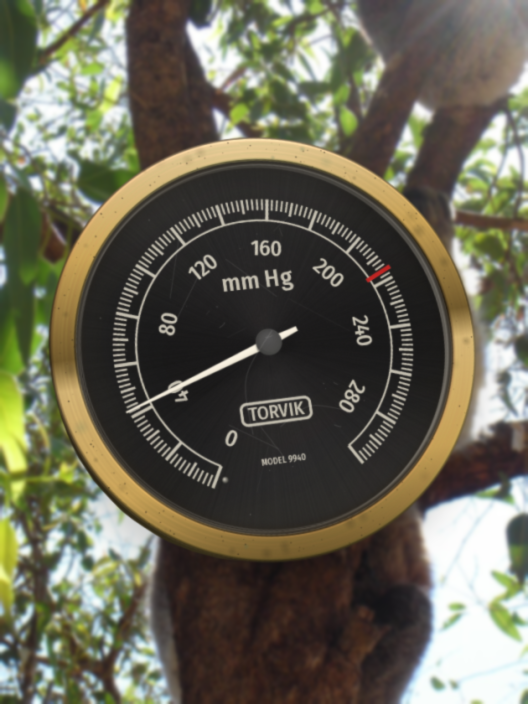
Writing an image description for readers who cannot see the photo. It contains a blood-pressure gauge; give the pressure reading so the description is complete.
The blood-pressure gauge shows 42 mmHg
